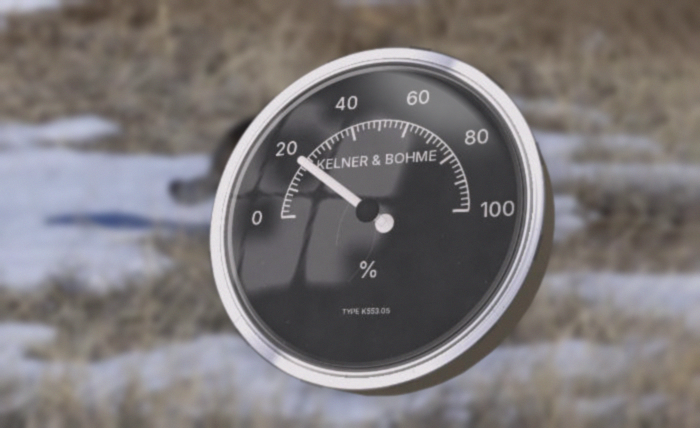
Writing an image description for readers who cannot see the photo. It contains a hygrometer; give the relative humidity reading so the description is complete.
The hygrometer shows 20 %
